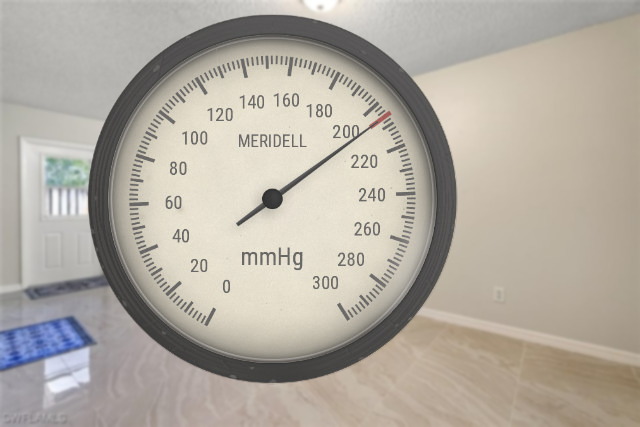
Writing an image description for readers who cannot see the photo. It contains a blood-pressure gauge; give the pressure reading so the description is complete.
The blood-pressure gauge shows 206 mmHg
